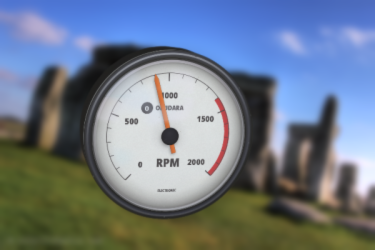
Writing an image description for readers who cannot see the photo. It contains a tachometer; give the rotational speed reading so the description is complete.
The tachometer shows 900 rpm
